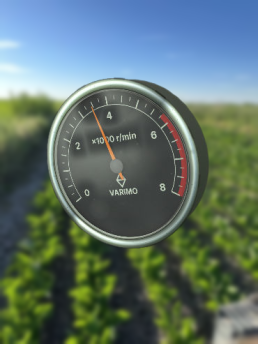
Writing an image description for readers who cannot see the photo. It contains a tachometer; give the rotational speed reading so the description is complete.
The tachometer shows 3500 rpm
